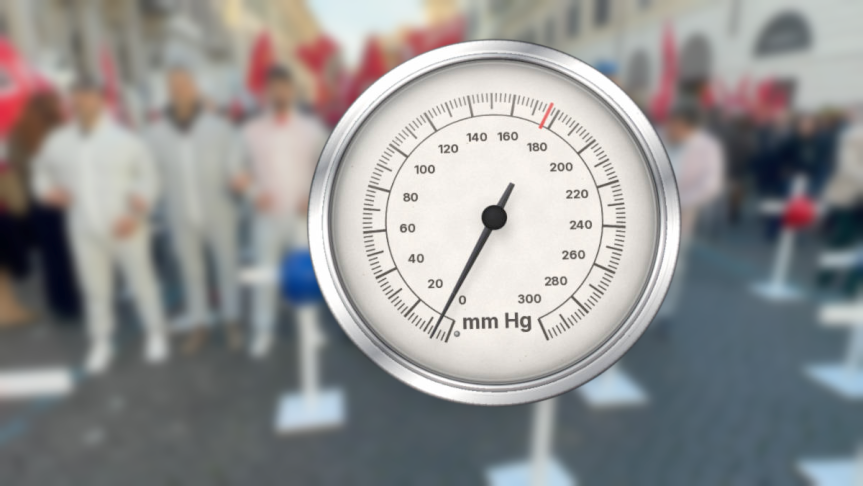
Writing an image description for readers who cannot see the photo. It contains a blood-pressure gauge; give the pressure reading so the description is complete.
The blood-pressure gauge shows 6 mmHg
